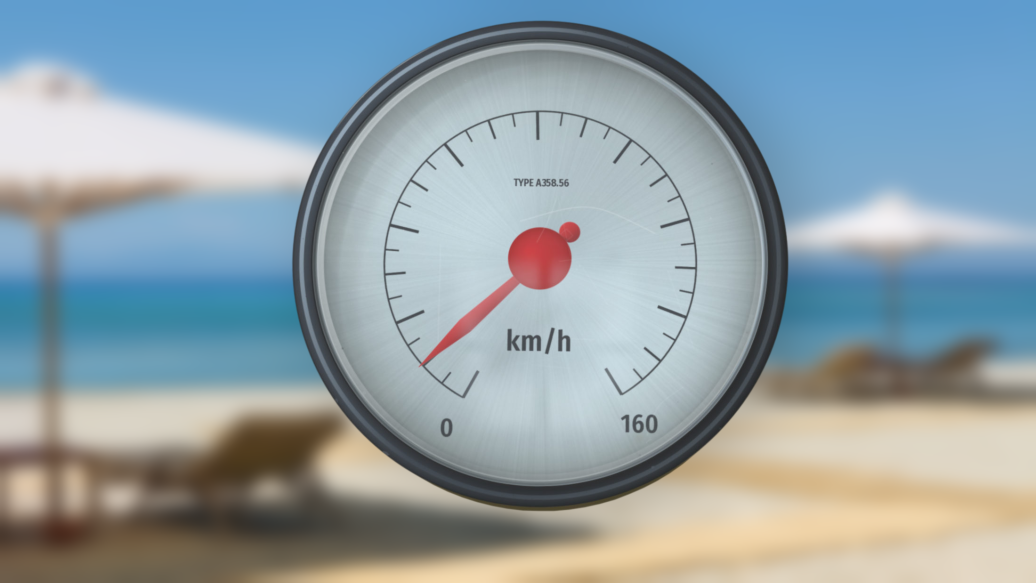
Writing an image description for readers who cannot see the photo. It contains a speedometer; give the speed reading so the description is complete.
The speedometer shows 10 km/h
